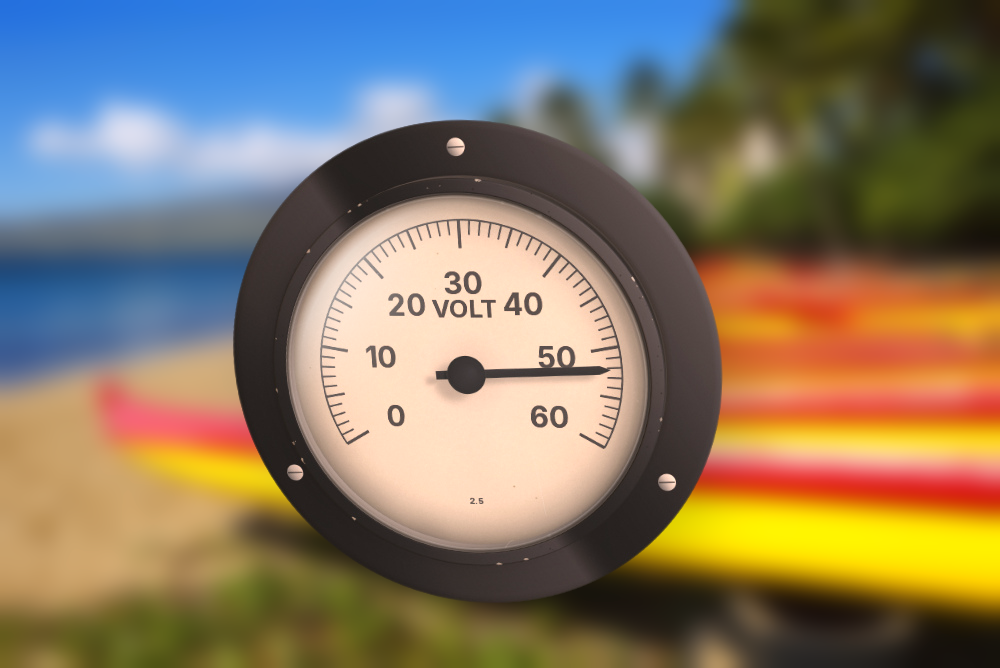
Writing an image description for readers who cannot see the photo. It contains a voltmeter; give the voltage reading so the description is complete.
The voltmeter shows 52 V
